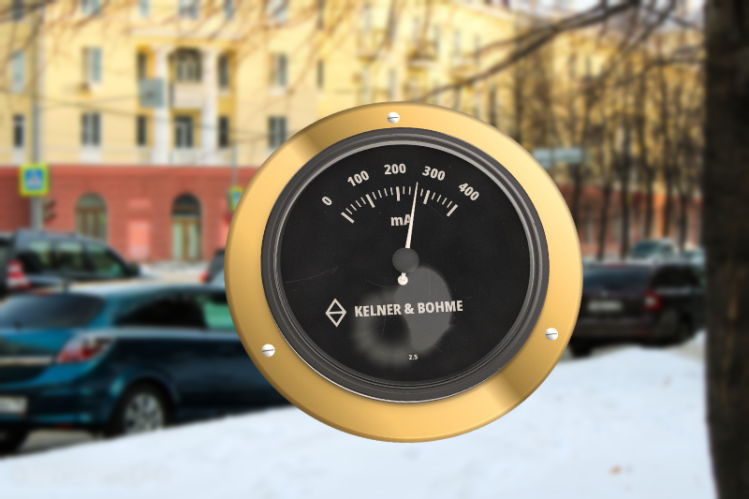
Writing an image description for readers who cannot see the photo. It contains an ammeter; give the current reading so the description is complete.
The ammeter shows 260 mA
